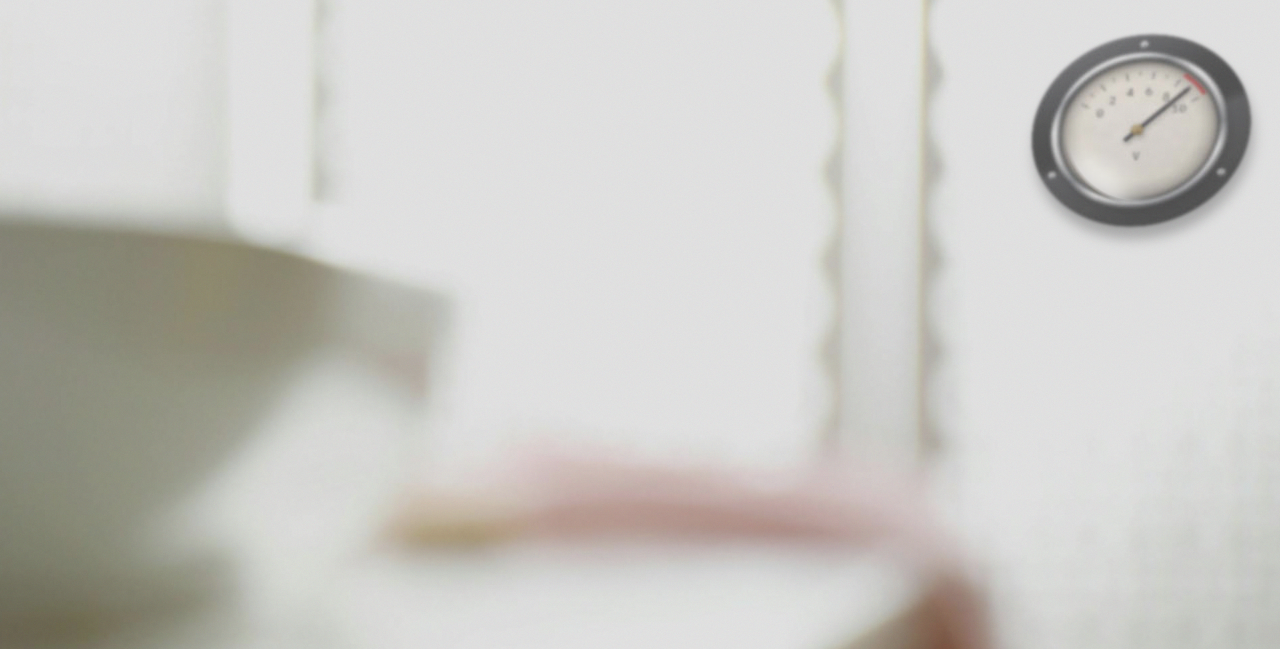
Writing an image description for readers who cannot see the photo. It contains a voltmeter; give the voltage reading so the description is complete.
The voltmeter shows 9 V
